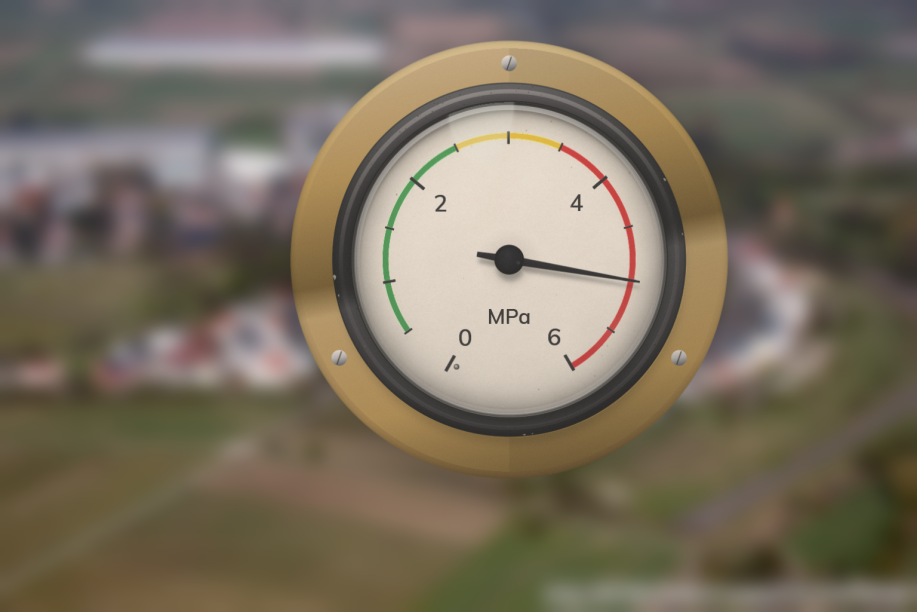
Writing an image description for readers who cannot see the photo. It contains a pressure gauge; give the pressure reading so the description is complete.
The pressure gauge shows 5 MPa
